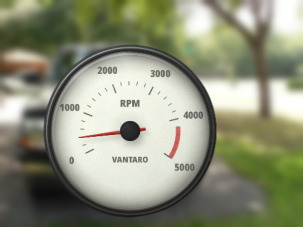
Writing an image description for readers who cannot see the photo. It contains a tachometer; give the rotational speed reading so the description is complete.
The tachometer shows 400 rpm
